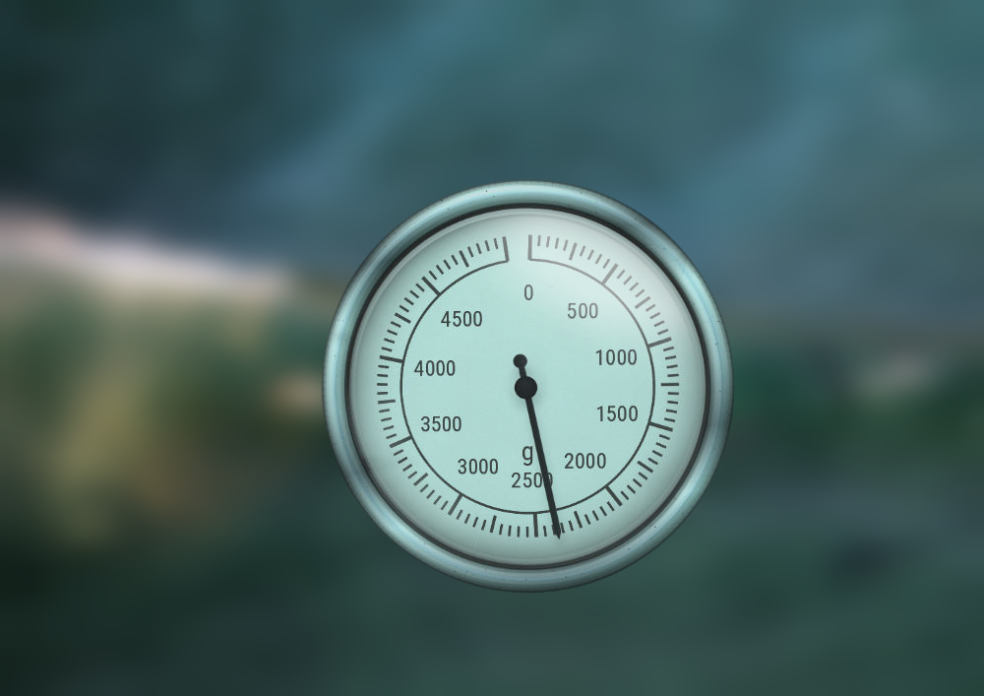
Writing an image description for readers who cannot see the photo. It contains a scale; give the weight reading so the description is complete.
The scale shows 2375 g
